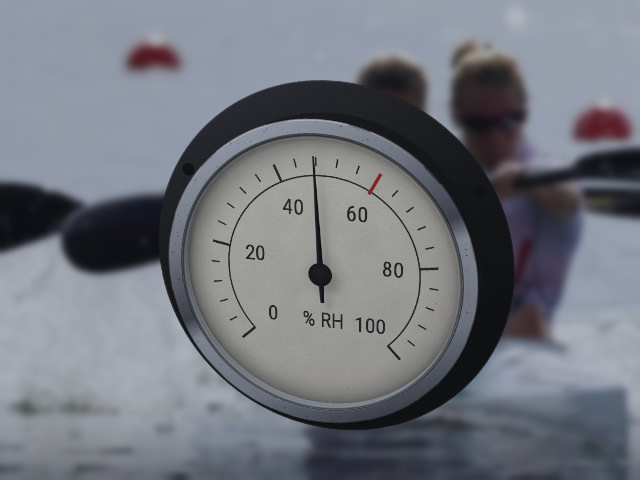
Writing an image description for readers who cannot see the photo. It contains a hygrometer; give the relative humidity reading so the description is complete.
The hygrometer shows 48 %
